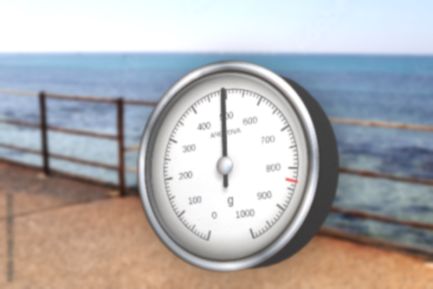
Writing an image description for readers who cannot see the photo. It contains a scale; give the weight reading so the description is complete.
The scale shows 500 g
